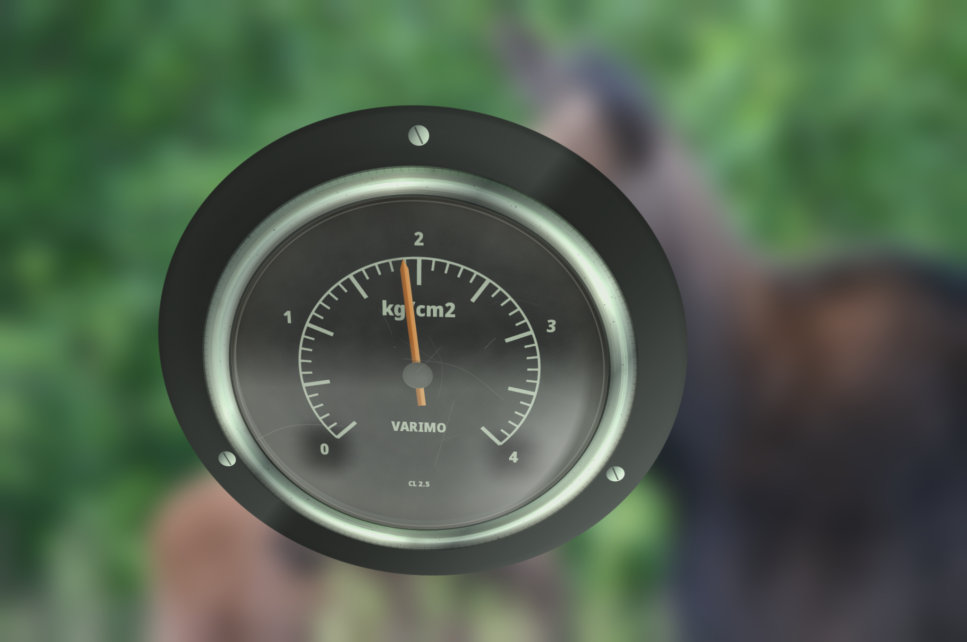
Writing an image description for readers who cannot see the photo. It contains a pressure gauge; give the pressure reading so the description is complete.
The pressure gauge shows 1.9 kg/cm²
